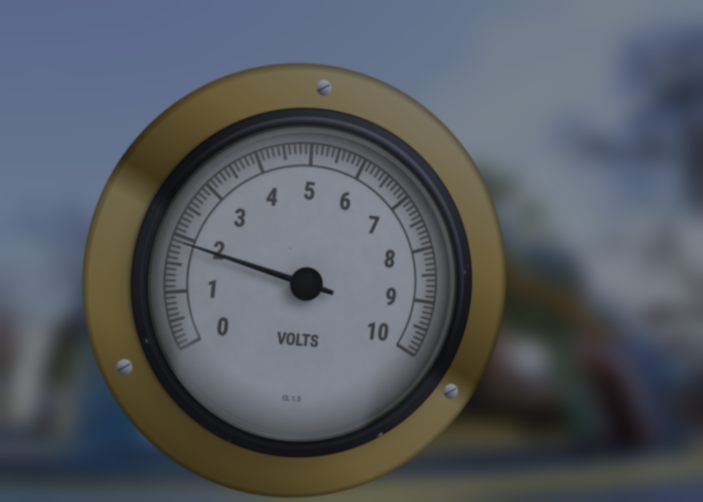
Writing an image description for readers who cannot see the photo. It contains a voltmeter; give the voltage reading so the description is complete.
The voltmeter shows 1.9 V
